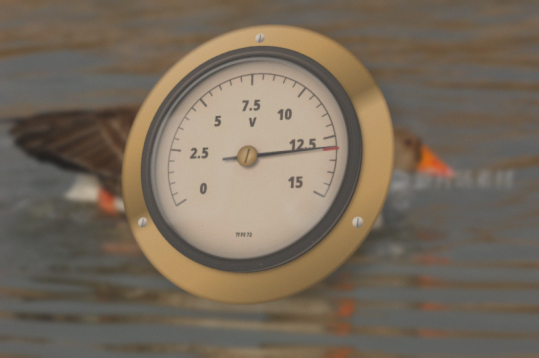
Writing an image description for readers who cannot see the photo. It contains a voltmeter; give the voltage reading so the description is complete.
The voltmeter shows 13 V
